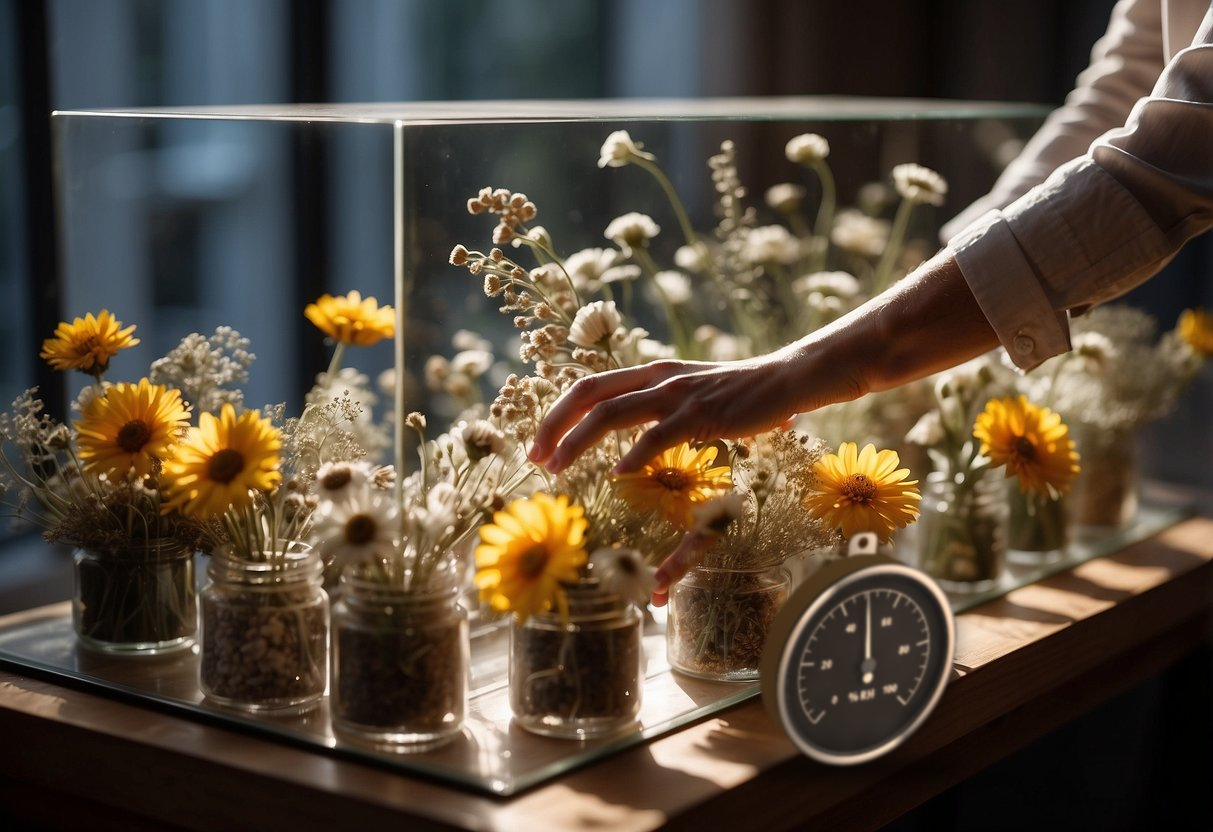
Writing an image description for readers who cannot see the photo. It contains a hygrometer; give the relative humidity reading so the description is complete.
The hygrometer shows 48 %
